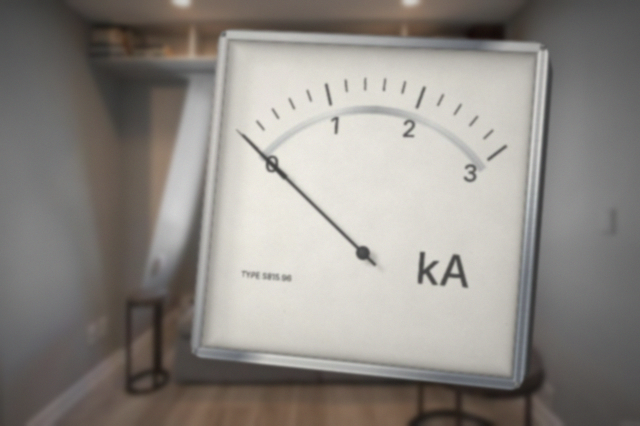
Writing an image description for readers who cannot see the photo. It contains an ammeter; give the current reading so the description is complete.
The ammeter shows 0 kA
